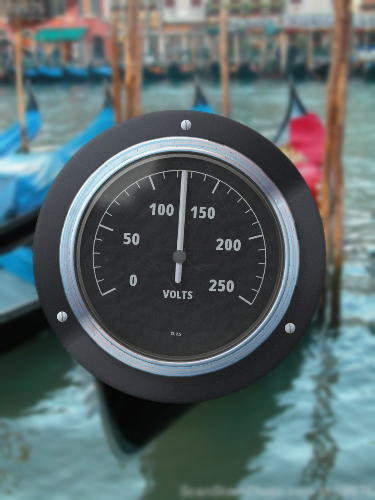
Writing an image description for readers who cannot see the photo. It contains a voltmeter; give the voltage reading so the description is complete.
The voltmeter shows 125 V
